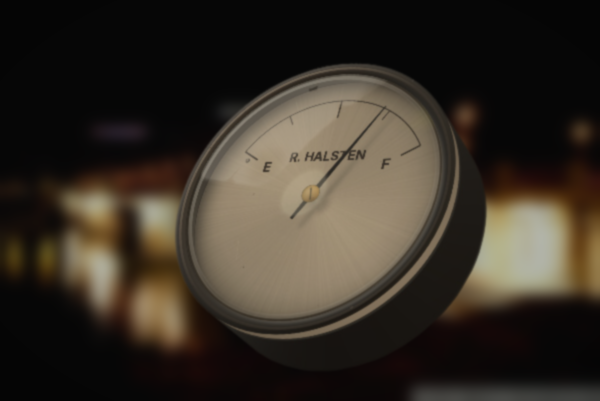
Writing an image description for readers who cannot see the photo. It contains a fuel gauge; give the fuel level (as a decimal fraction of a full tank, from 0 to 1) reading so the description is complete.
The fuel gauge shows 0.75
